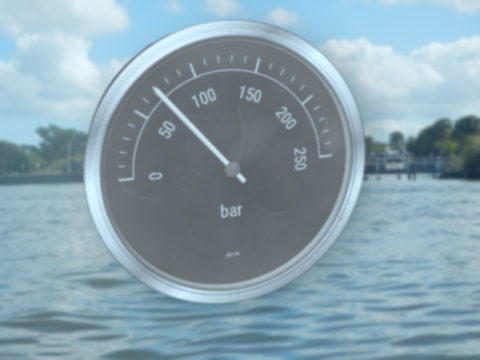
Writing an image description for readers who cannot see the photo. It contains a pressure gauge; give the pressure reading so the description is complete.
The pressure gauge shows 70 bar
